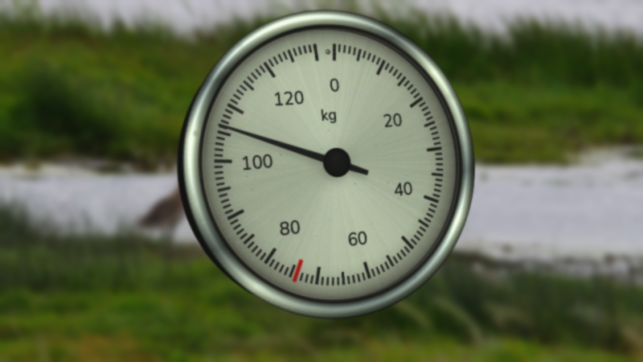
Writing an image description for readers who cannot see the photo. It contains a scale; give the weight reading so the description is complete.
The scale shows 106 kg
